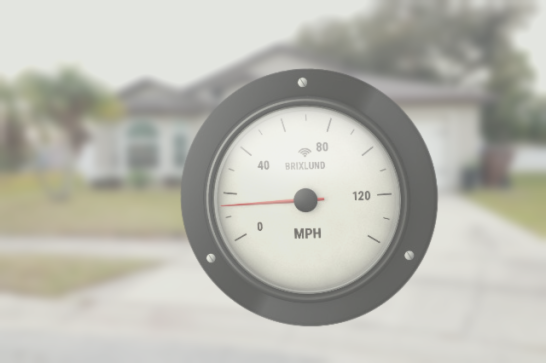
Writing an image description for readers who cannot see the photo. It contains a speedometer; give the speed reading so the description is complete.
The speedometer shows 15 mph
